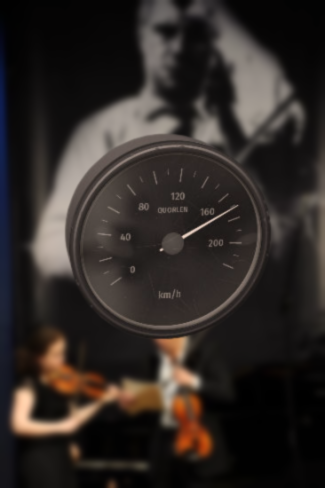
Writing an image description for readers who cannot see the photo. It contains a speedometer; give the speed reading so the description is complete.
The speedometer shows 170 km/h
